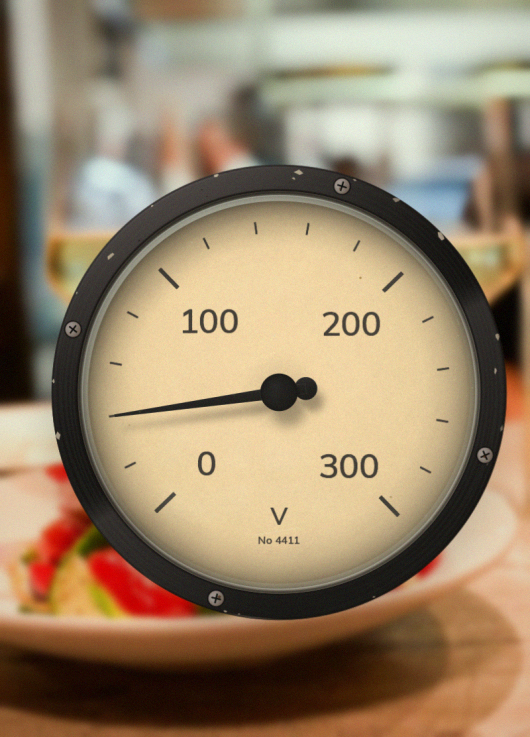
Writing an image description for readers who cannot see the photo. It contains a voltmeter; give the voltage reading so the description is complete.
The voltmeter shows 40 V
